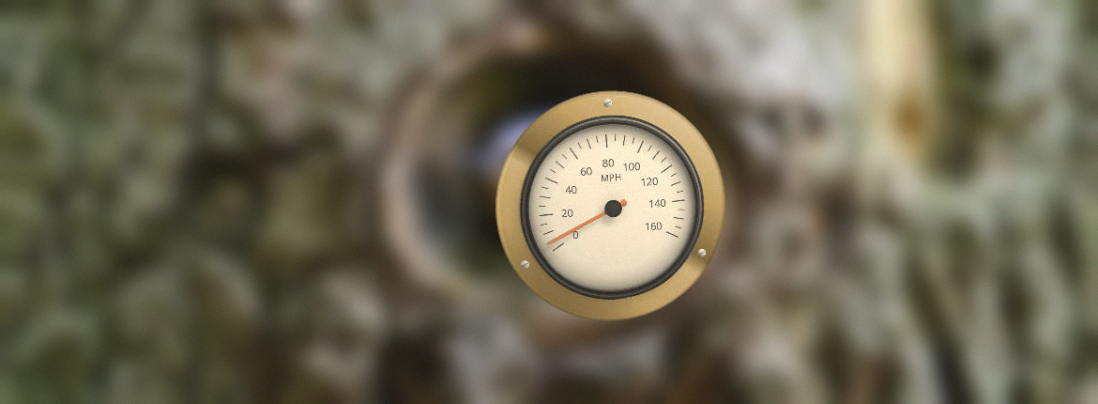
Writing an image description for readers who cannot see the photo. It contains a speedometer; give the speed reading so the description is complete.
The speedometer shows 5 mph
